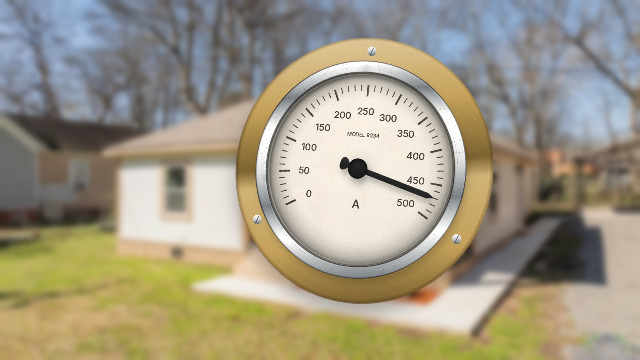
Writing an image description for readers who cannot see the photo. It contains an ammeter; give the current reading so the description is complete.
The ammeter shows 470 A
